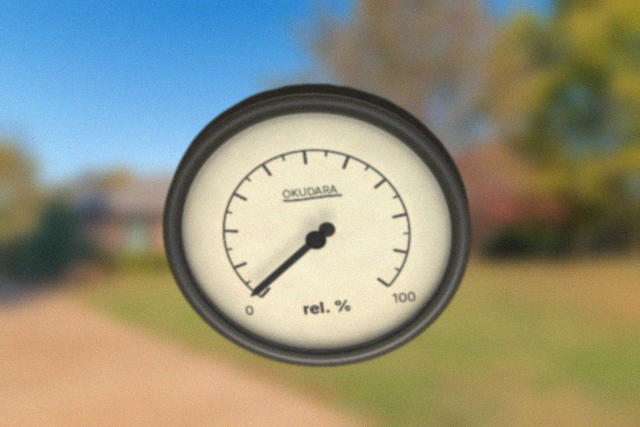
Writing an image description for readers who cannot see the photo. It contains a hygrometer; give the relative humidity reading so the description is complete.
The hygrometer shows 2.5 %
